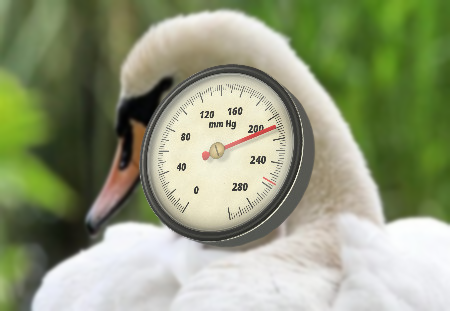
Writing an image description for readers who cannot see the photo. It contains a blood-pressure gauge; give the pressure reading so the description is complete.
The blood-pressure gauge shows 210 mmHg
